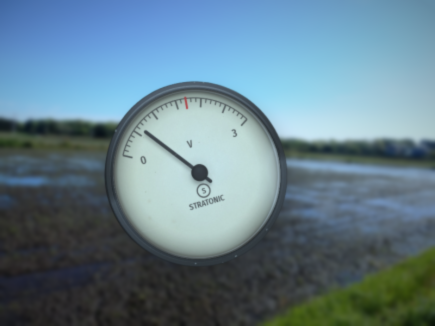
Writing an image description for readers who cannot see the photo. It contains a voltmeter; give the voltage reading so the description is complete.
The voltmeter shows 0.6 V
